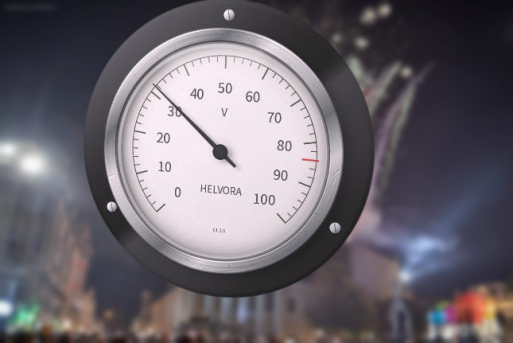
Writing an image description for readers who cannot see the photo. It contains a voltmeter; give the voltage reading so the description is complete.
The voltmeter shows 32 V
